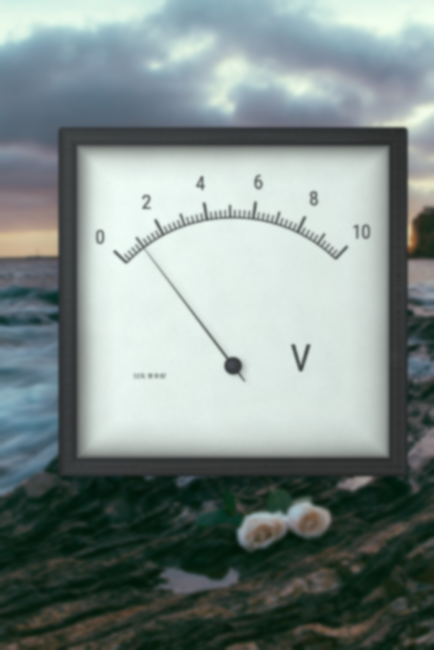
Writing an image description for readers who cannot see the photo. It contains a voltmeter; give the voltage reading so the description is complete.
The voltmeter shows 1 V
